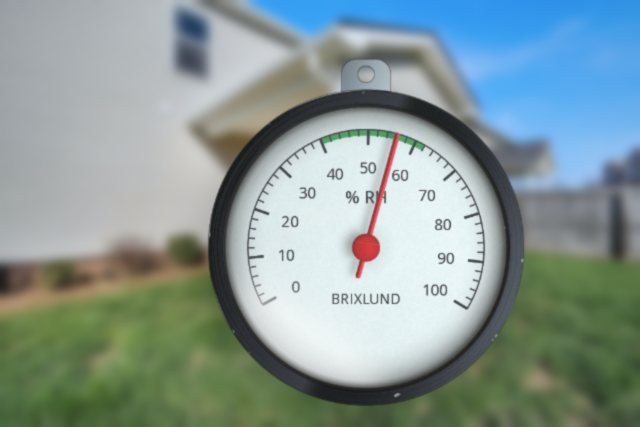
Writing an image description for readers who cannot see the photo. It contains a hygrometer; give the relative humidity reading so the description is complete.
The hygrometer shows 56 %
